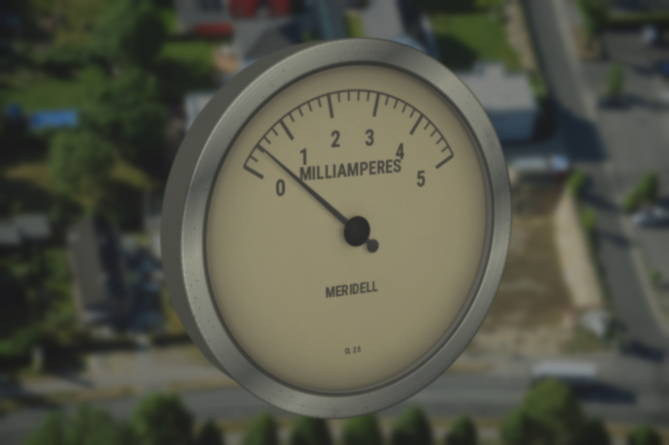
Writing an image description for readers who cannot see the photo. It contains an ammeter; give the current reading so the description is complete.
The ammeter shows 0.4 mA
